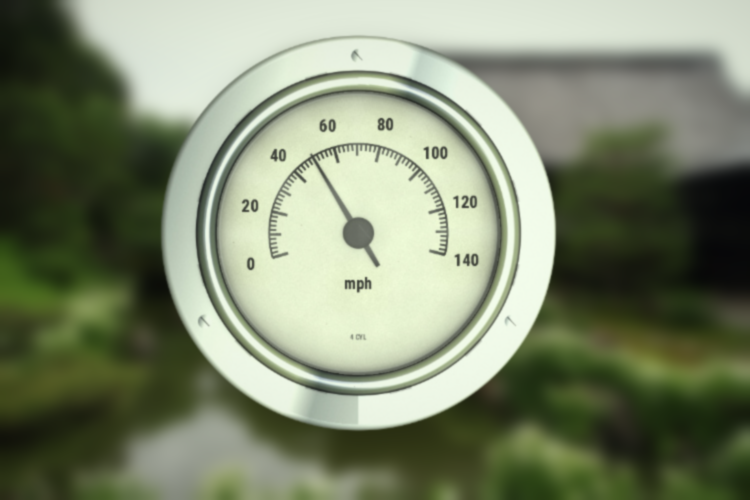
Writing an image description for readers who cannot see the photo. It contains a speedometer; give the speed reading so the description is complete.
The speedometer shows 50 mph
